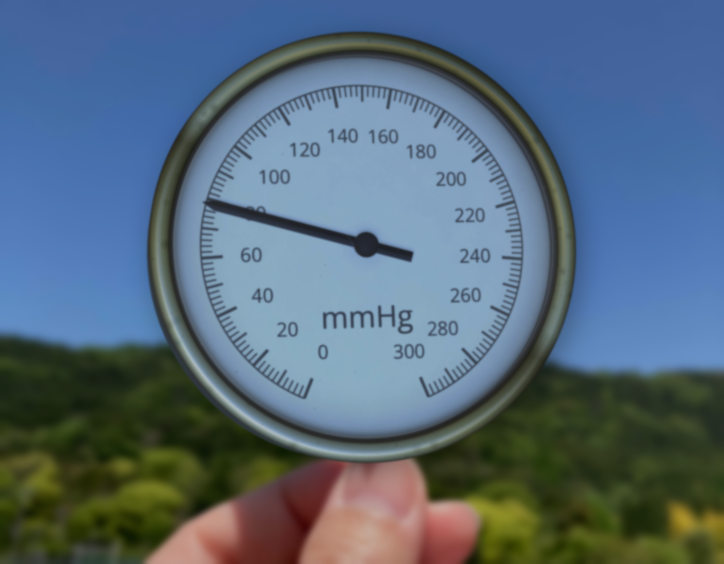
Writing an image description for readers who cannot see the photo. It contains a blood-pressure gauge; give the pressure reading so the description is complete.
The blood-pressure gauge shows 78 mmHg
